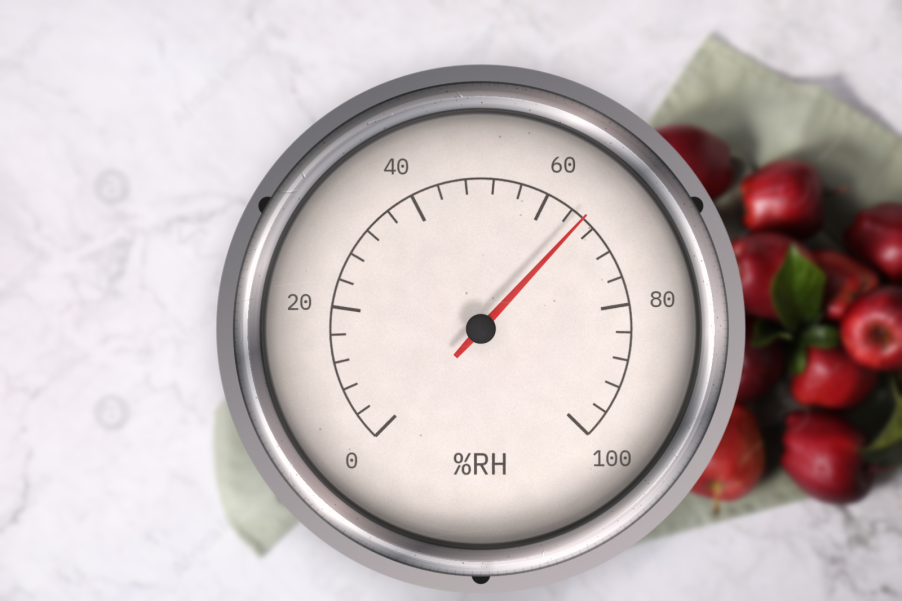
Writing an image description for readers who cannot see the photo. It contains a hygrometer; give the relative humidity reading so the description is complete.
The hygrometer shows 66 %
